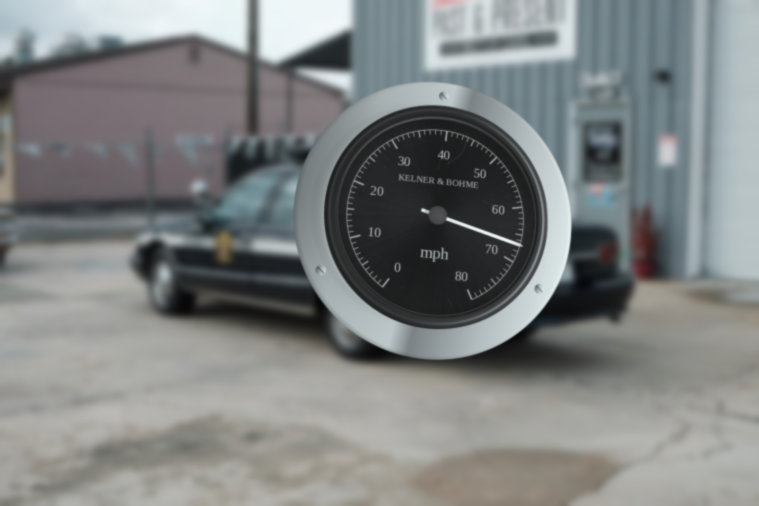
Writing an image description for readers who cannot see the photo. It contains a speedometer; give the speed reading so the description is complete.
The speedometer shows 67 mph
